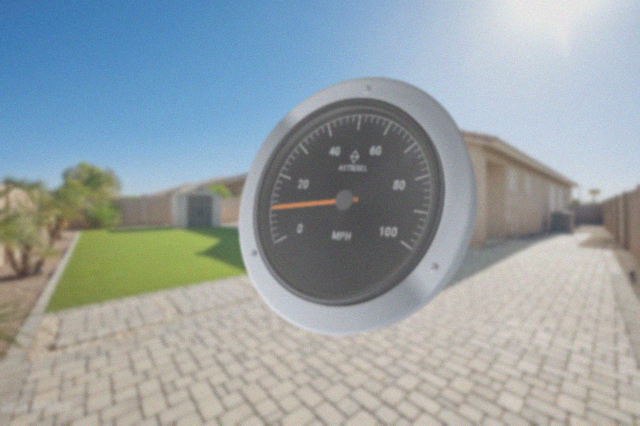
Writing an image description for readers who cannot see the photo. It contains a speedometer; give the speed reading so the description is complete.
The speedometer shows 10 mph
